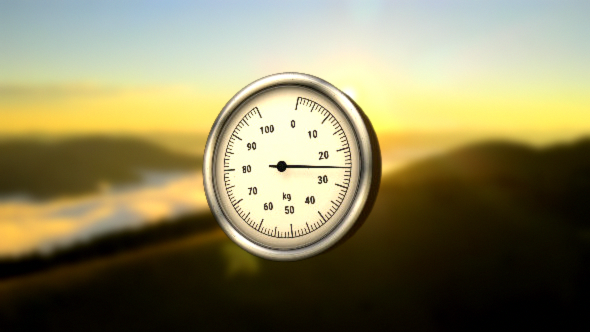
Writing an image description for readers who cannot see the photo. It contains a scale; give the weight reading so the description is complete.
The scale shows 25 kg
